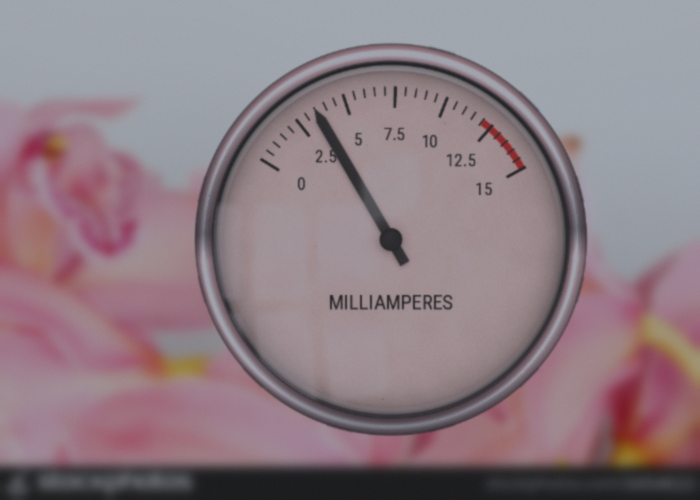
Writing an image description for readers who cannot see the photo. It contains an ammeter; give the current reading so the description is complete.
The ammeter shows 3.5 mA
